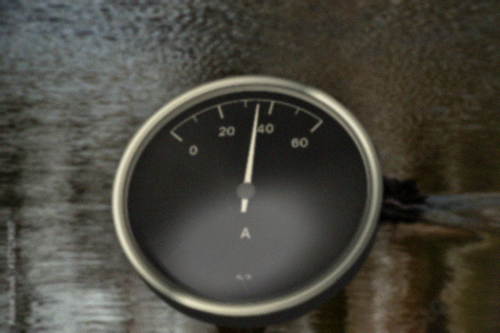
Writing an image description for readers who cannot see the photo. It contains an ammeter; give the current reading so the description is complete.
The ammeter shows 35 A
